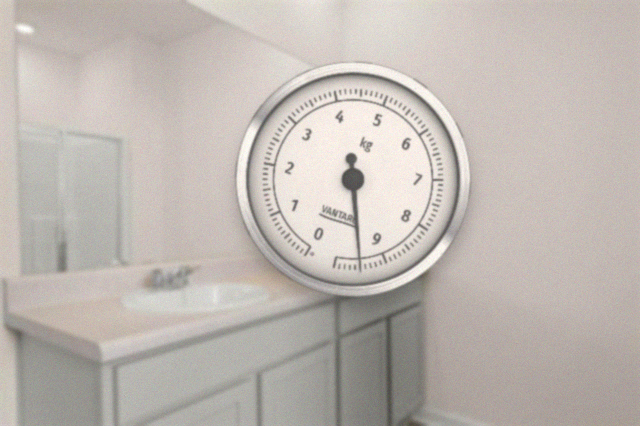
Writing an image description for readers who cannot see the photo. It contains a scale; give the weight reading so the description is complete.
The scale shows 9.5 kg
